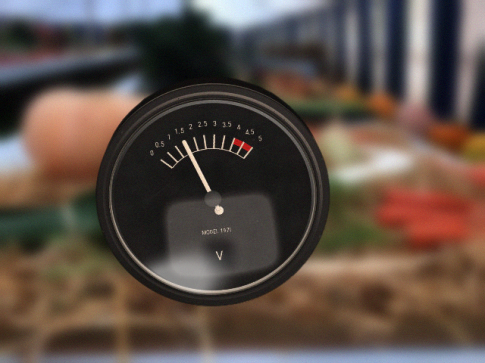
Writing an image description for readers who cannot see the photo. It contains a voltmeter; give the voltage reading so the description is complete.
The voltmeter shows 1.5 V
